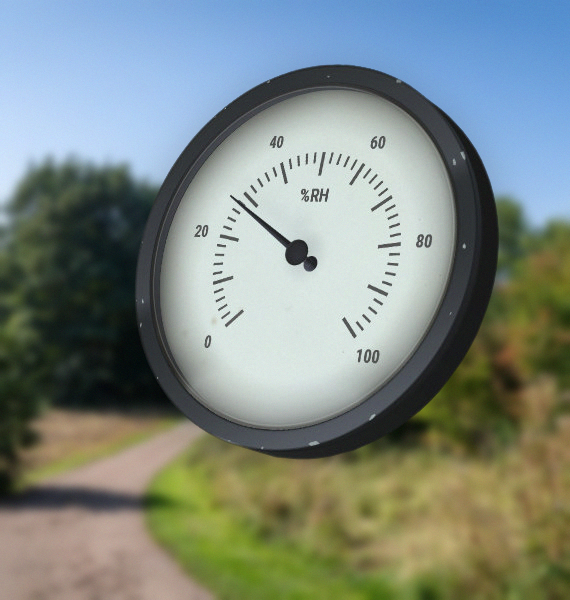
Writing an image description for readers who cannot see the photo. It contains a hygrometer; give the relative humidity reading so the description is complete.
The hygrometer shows 28 %
